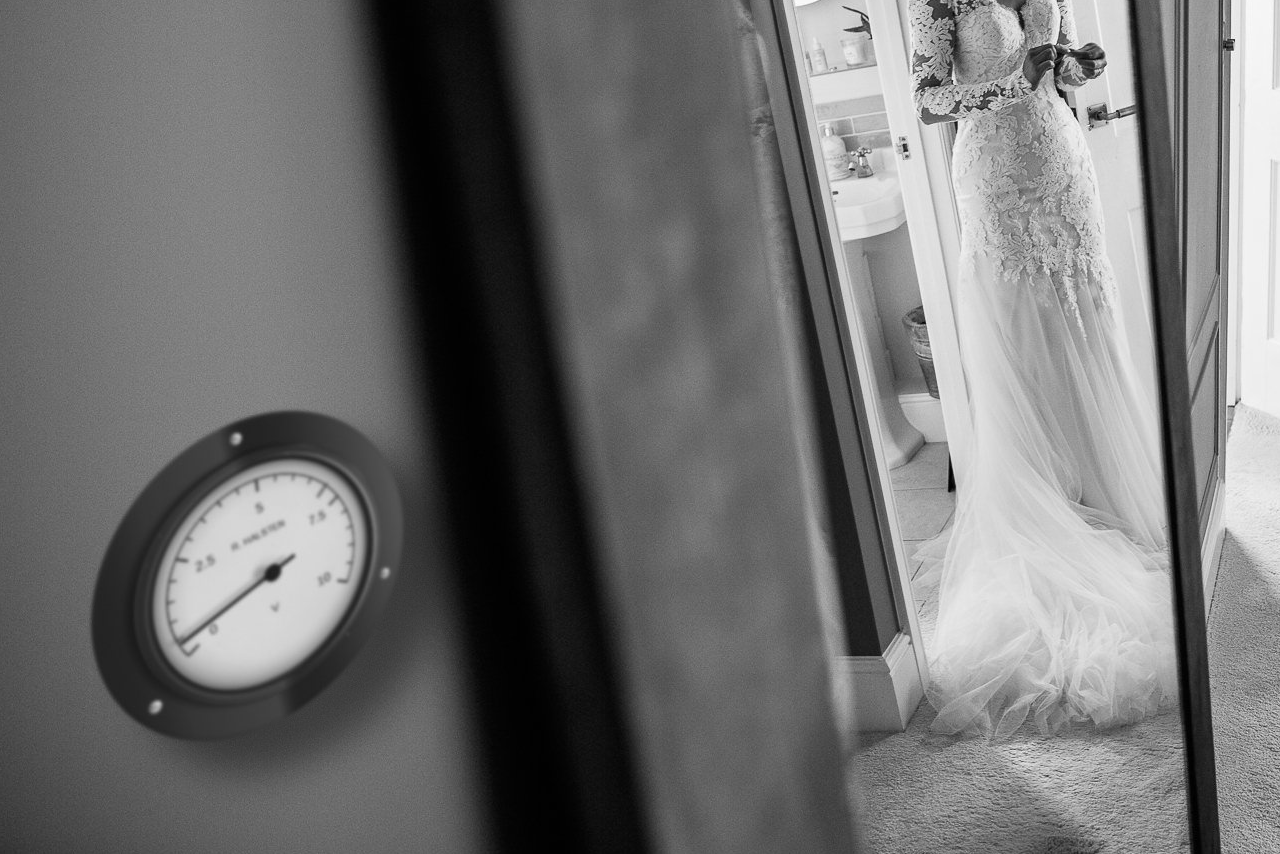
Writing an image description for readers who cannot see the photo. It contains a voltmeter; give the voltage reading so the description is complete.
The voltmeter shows 0.5 V
